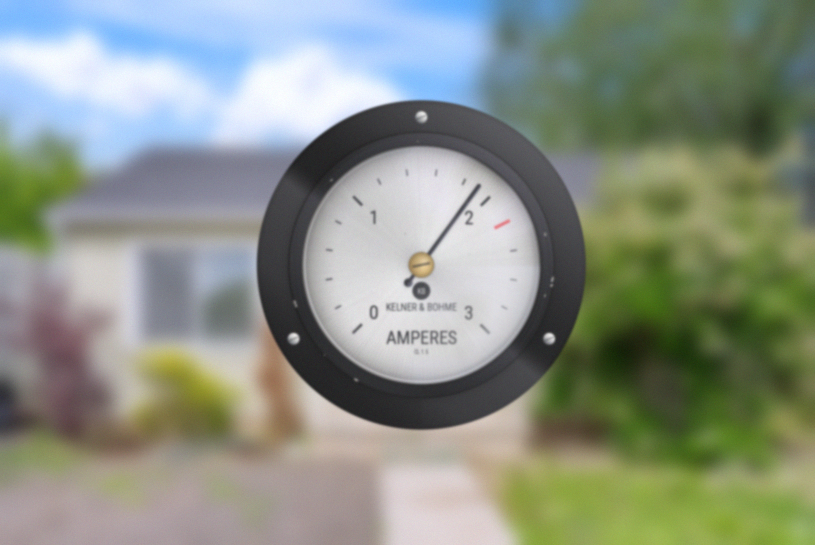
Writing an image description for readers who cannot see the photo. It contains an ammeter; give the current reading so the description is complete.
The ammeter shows 1.9 A
